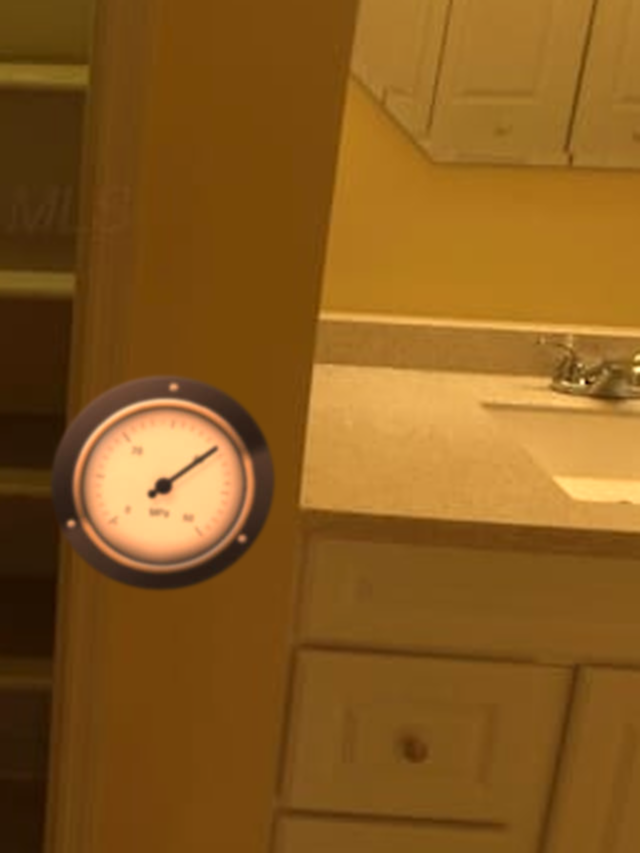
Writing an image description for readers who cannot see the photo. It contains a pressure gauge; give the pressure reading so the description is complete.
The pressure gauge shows 40 MPa
